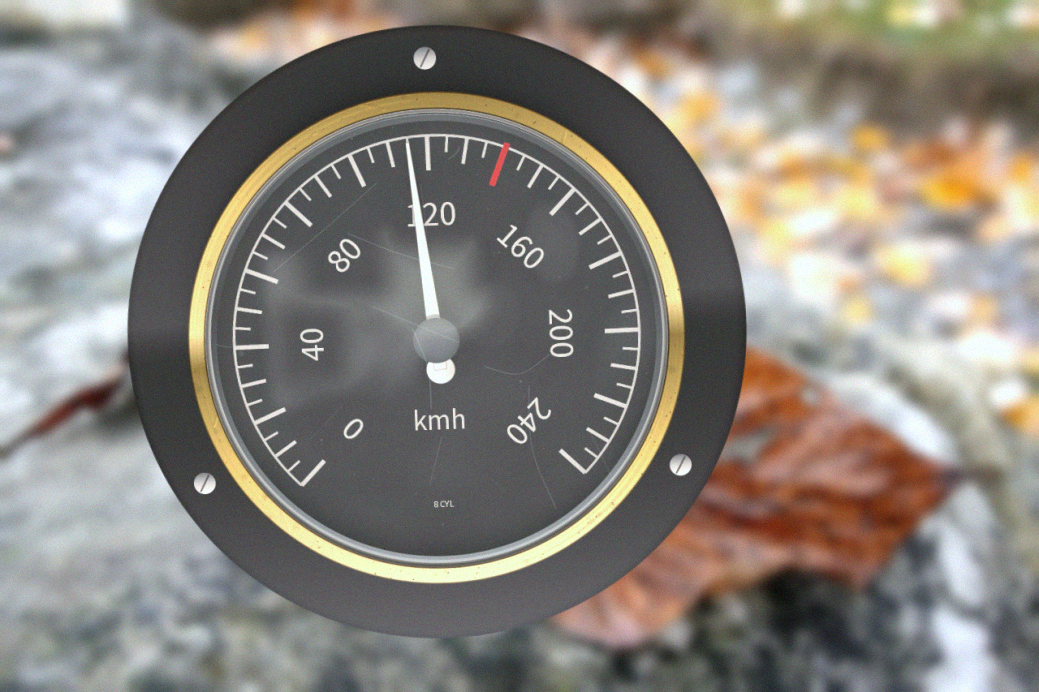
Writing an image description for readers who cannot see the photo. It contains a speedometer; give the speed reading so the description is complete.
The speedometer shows 115 km/h
